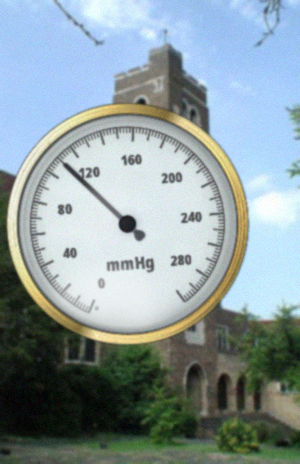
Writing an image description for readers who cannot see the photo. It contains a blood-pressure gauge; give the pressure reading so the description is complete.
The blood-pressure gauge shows 110 mmHg
